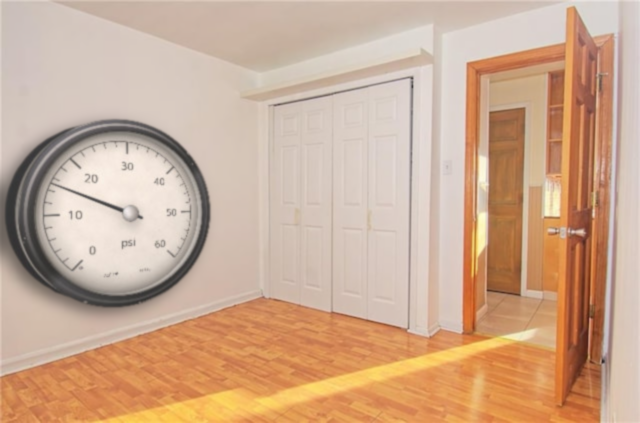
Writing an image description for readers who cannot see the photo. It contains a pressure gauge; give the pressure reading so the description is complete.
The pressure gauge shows 15 psi
